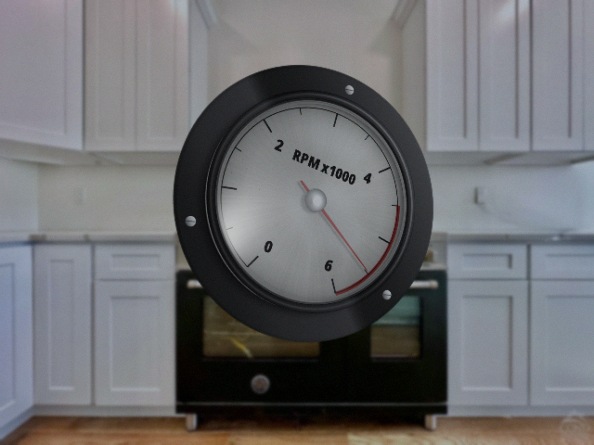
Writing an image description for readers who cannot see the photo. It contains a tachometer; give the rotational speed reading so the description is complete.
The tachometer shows 5500 rpm
